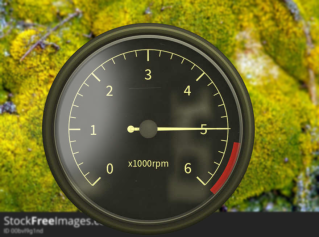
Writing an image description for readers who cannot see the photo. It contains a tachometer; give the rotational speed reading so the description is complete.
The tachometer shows 5000 rpm
